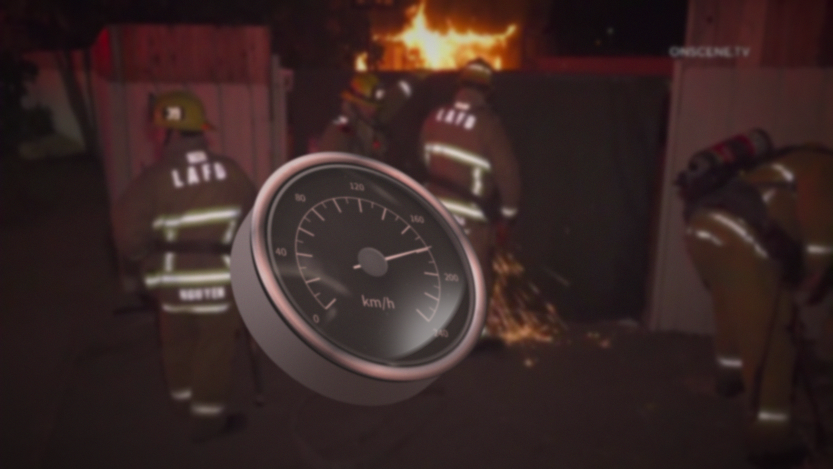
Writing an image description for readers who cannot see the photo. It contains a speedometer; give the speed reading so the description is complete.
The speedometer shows 180 km/h
